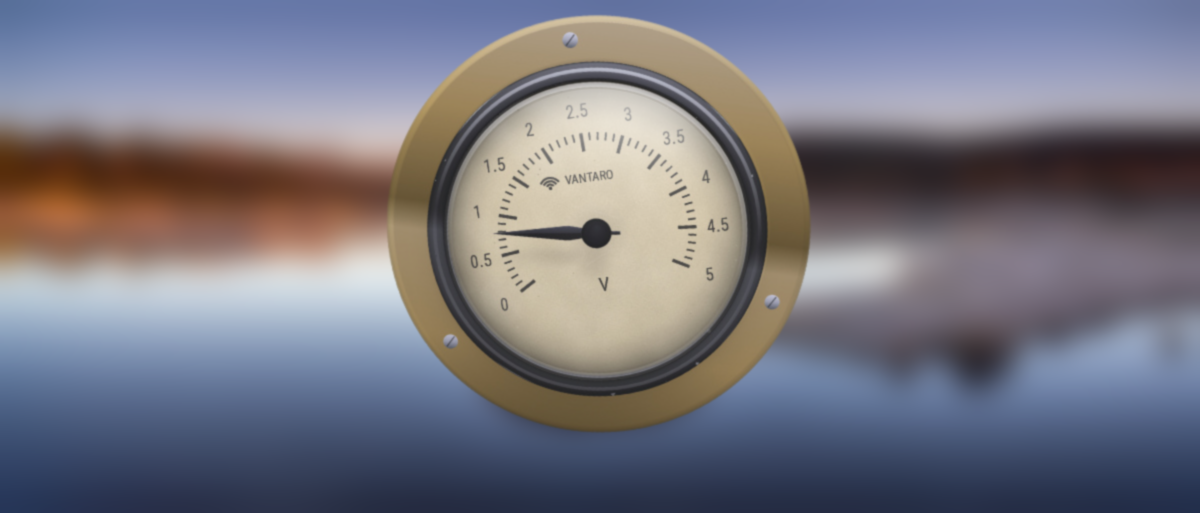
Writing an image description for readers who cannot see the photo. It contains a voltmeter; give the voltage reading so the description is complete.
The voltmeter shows 0.8 V
